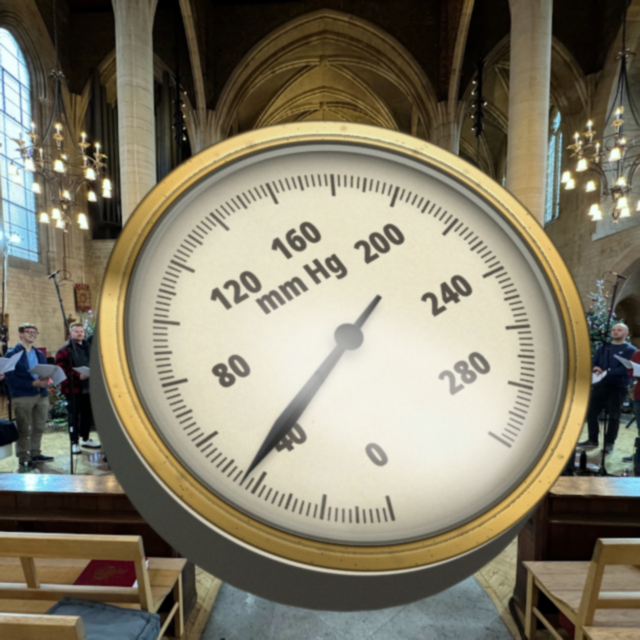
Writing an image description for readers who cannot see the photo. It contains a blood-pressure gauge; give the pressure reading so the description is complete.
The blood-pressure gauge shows 44 mmHg
